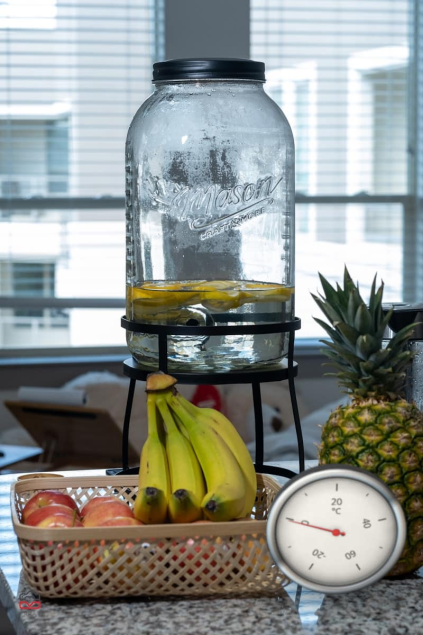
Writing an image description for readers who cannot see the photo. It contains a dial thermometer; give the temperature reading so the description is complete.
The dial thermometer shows 0 °C
